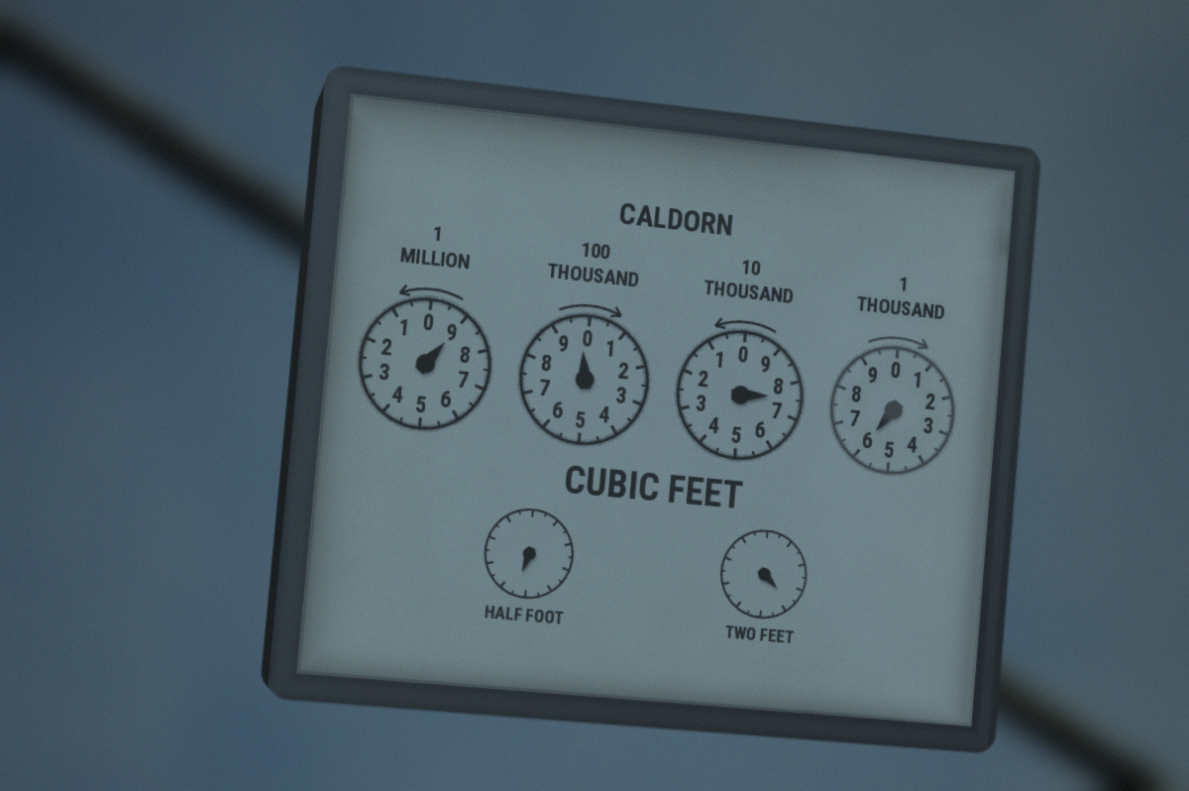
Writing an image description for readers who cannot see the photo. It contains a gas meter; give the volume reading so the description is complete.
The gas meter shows 897600 ft³
